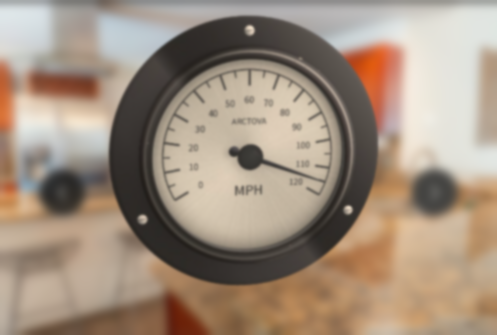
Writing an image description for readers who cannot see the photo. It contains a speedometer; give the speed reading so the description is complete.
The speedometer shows 115 mph
